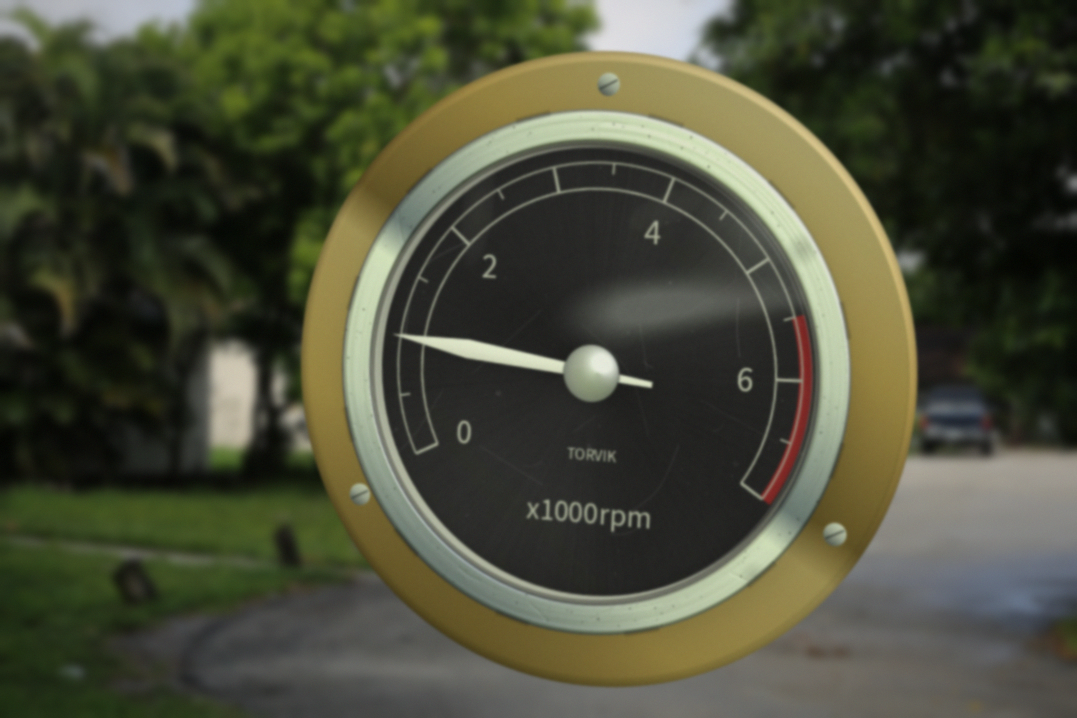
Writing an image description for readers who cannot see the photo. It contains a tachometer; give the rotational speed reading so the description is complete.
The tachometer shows 1000 rpm
